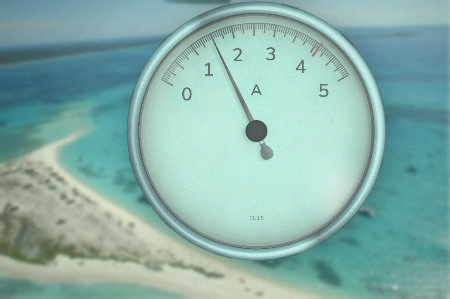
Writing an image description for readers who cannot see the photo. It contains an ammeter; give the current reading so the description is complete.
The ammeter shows 1.5 A
